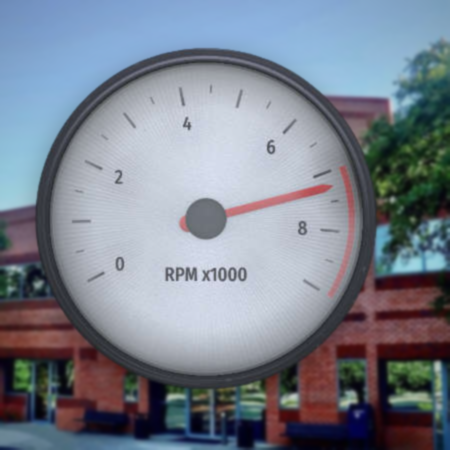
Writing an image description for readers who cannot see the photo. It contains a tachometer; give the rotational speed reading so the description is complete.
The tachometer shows 7250 rpm
